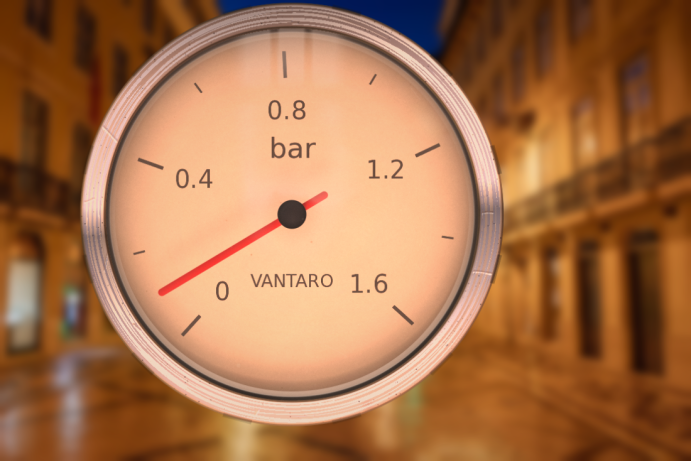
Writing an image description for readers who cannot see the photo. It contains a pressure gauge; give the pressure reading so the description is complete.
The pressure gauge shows 0.1 bar
